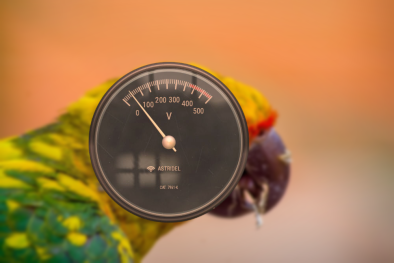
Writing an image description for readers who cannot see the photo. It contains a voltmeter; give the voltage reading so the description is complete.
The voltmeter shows 50 V
